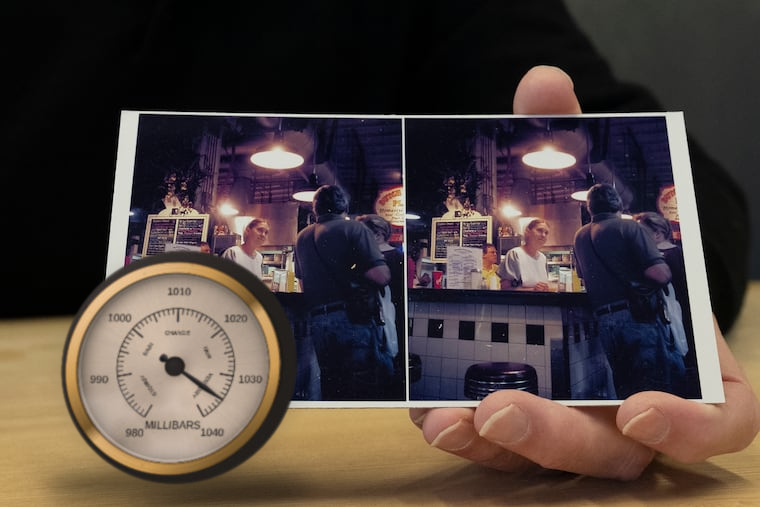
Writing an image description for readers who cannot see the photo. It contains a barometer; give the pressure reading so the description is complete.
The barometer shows 1035 mbar
